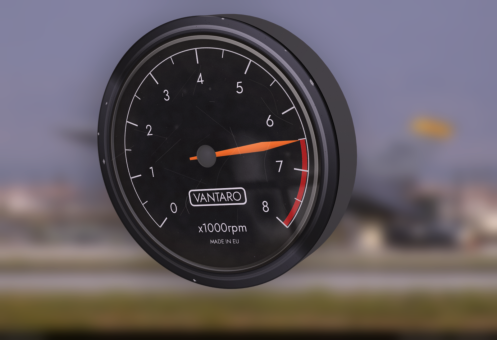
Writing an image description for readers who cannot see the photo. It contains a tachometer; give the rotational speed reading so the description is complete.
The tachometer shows 6500 rpm
